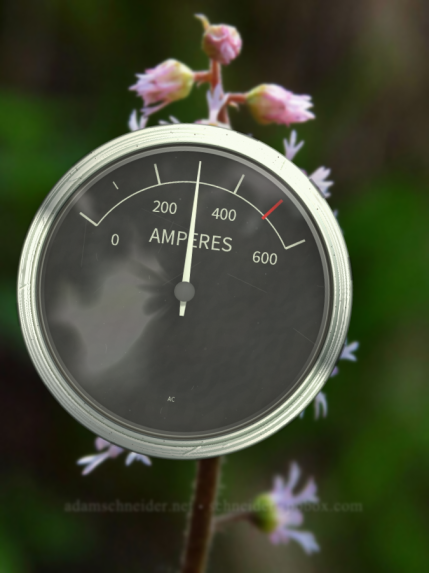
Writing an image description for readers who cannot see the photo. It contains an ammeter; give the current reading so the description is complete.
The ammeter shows 300 A
